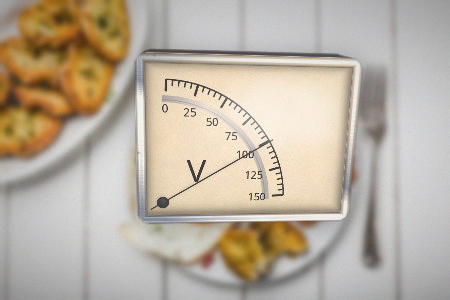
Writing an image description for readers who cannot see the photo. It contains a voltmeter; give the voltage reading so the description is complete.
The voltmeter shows 100 V
